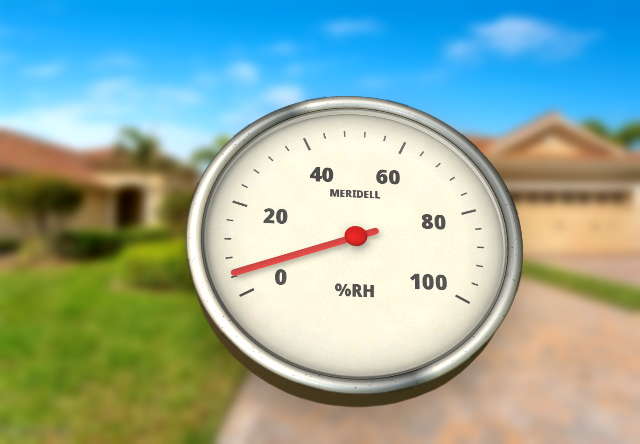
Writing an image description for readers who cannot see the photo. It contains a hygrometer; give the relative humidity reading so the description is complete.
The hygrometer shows 4 %
